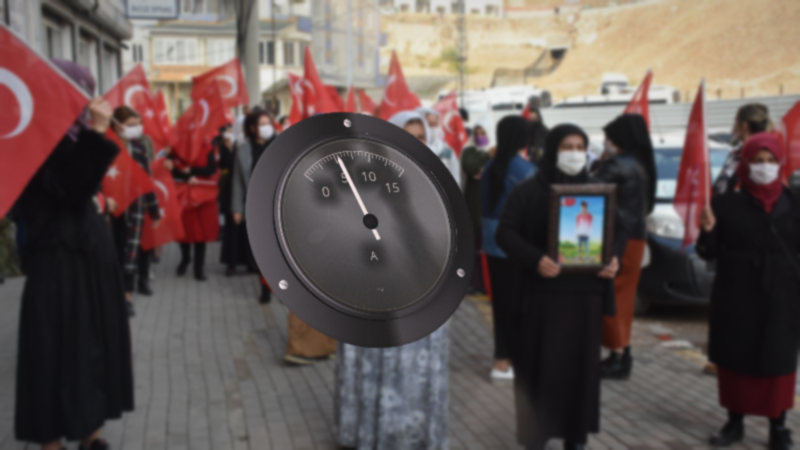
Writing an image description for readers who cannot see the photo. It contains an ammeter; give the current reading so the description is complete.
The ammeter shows 5 A
